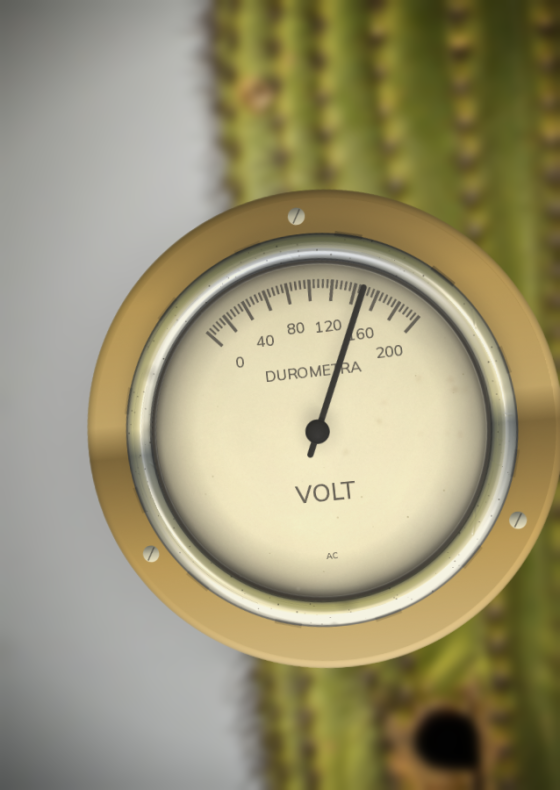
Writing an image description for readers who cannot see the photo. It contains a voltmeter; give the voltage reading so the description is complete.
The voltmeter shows 148 V
